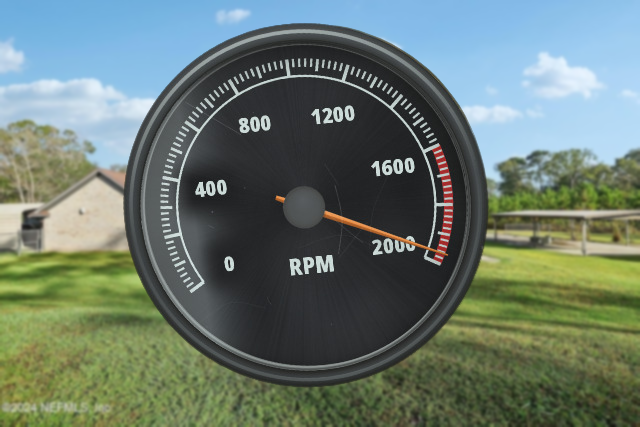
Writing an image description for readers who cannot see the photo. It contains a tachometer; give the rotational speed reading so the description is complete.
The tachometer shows 1960 rpm
